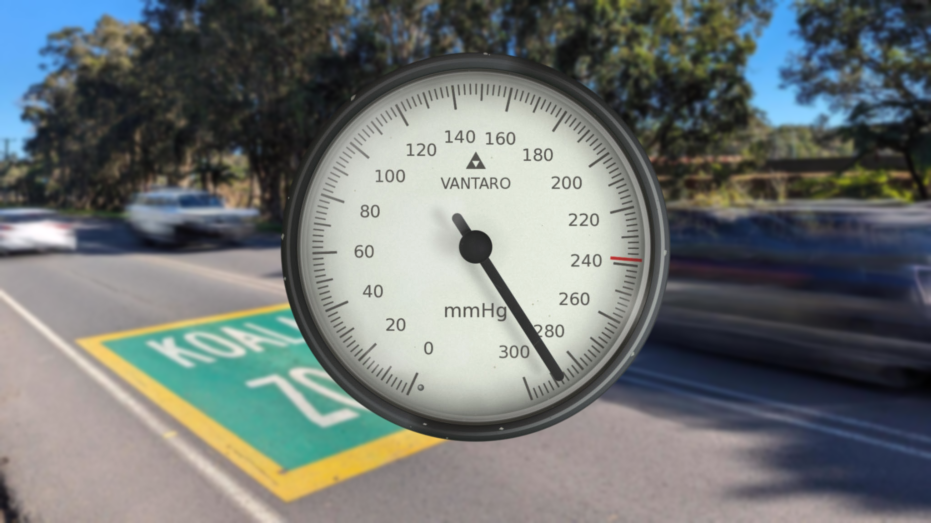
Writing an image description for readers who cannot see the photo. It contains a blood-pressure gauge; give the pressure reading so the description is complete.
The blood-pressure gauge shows 288 mmHg
